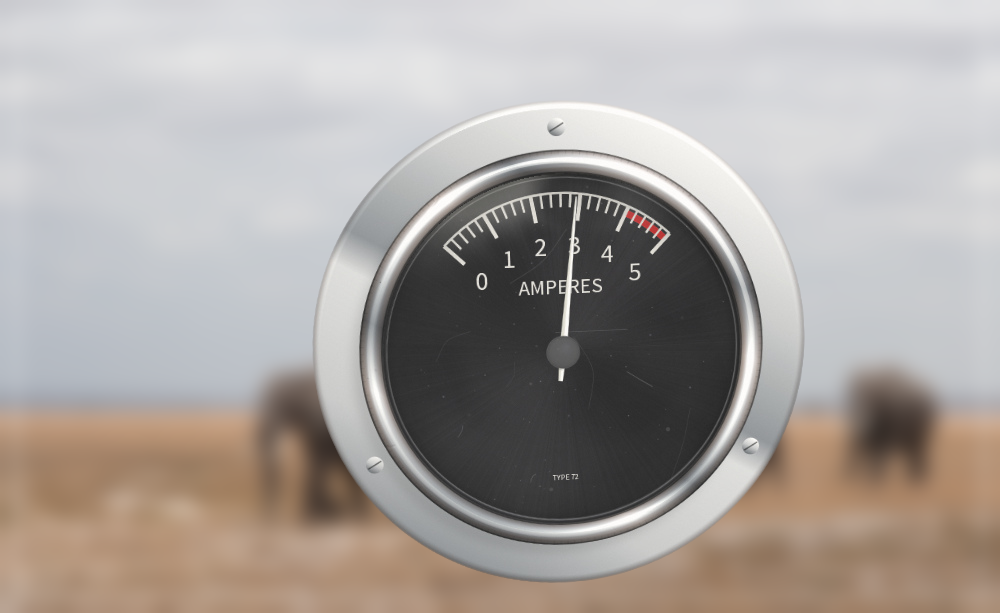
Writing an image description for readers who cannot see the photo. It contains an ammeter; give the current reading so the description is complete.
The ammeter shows 2.9 A
